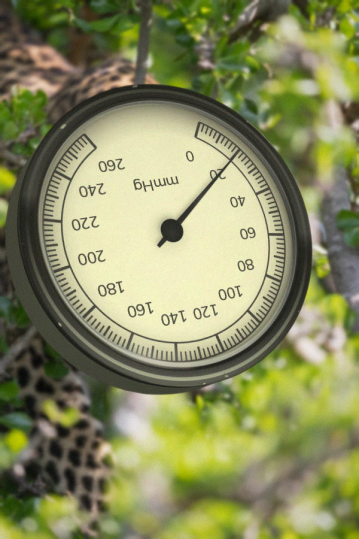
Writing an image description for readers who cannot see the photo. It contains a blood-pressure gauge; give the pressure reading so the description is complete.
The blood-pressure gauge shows 20 mmHg
